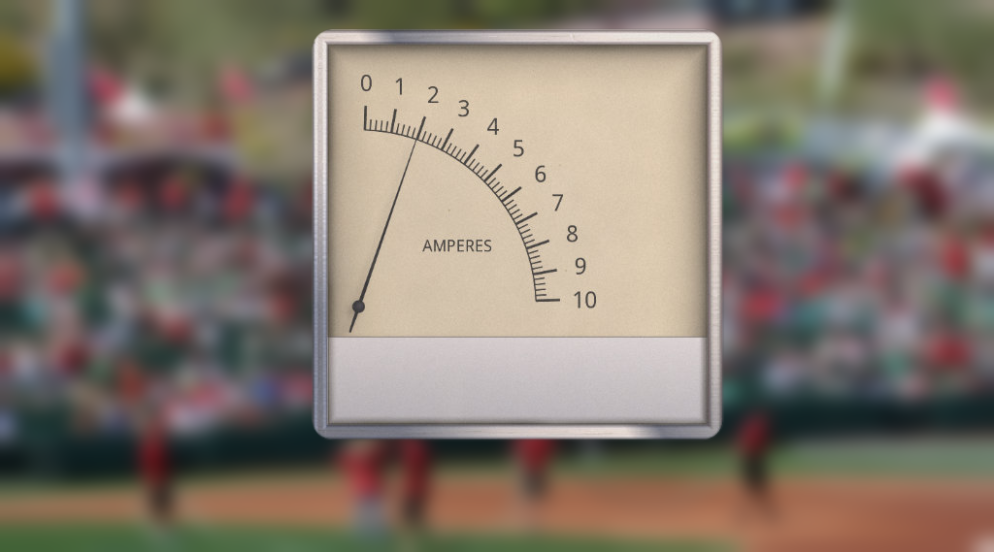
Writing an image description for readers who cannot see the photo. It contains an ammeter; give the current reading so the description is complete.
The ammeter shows 2 A
